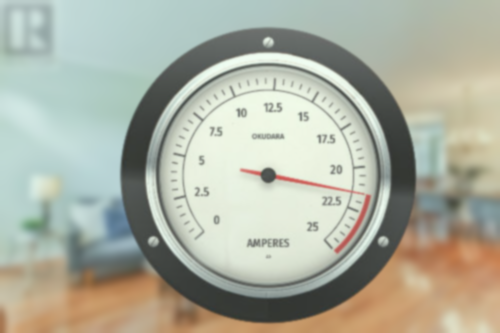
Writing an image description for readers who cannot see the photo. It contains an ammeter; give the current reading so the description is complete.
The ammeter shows 21.5 A
